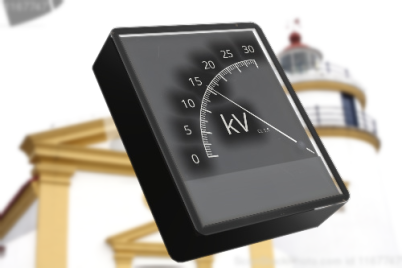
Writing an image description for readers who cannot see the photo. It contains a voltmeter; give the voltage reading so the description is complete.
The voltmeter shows 15 kV
